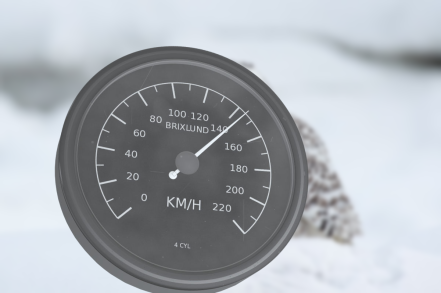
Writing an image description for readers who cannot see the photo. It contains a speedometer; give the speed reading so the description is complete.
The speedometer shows 145 km/h
